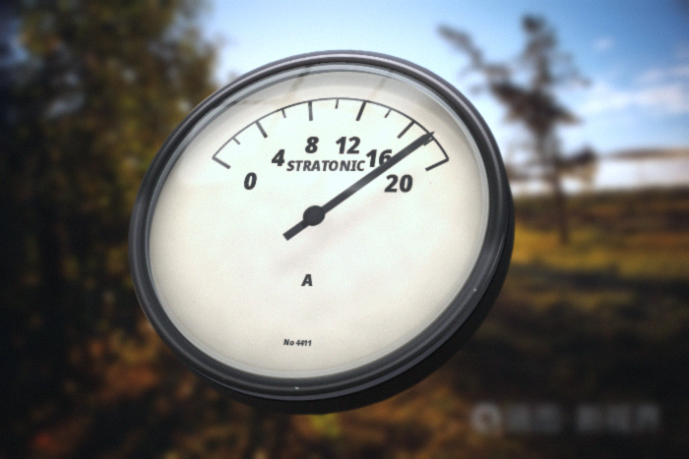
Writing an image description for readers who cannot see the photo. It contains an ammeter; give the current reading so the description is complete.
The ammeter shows 18 A
